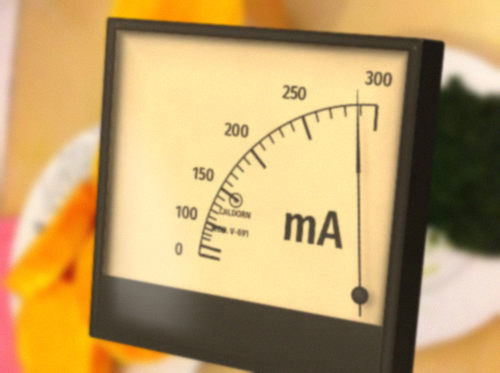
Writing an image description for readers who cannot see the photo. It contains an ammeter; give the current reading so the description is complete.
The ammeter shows 290 mA
